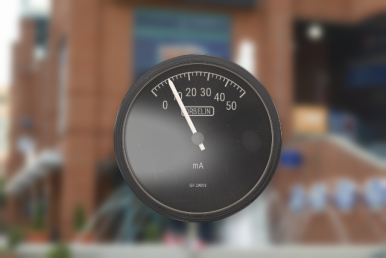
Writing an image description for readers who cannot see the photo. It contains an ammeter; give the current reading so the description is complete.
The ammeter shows 10 mA
